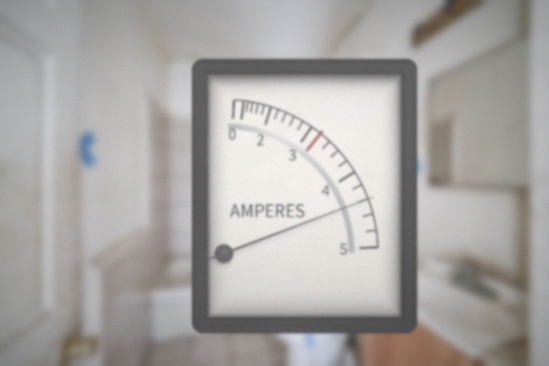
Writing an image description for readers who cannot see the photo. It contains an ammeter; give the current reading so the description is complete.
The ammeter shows 4.4 A
